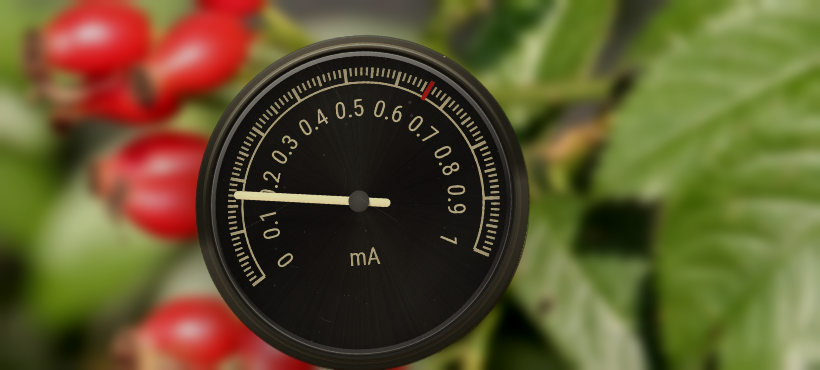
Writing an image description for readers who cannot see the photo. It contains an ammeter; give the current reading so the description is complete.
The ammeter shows 0.17 mA
